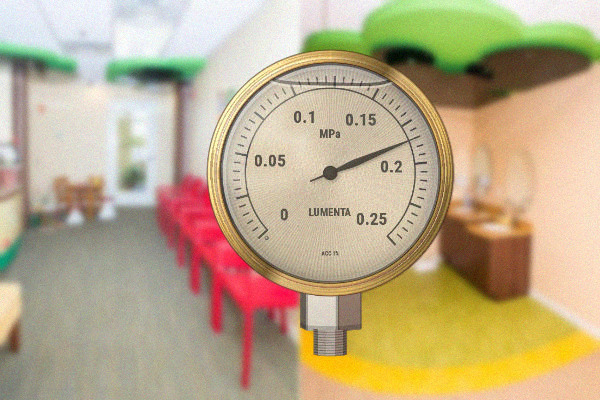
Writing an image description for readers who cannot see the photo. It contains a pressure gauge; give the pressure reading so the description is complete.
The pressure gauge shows 0.185 MPa
